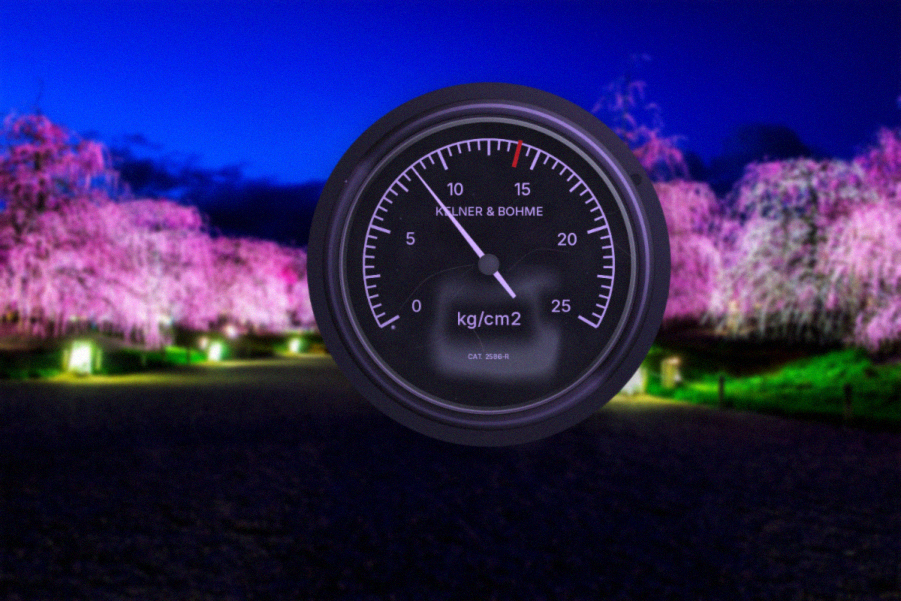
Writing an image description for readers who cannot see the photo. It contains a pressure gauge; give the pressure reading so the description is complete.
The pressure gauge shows 8.5 kg/cm²
